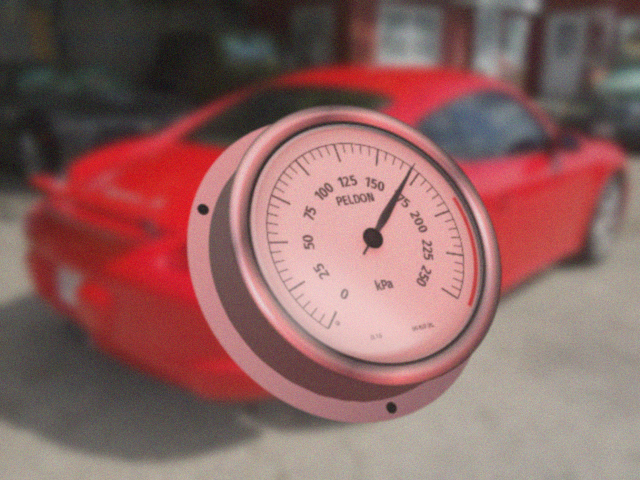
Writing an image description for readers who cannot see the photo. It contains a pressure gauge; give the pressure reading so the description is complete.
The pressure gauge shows 170 kPa
